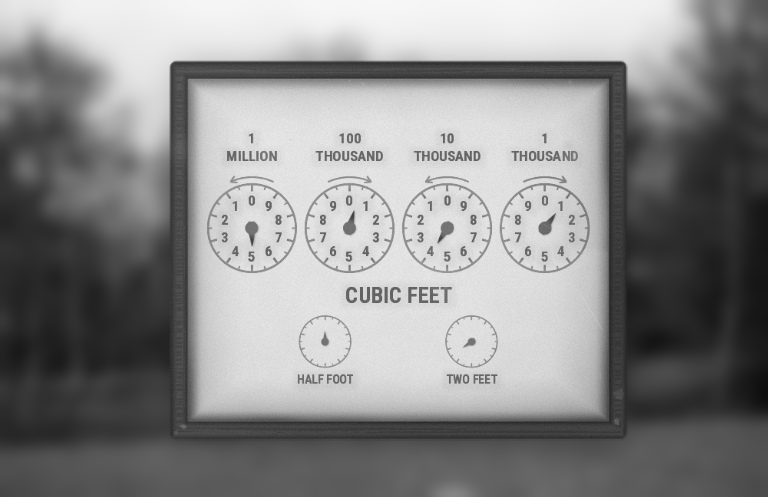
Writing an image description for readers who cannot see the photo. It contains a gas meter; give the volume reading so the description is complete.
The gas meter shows 504100 ft³
